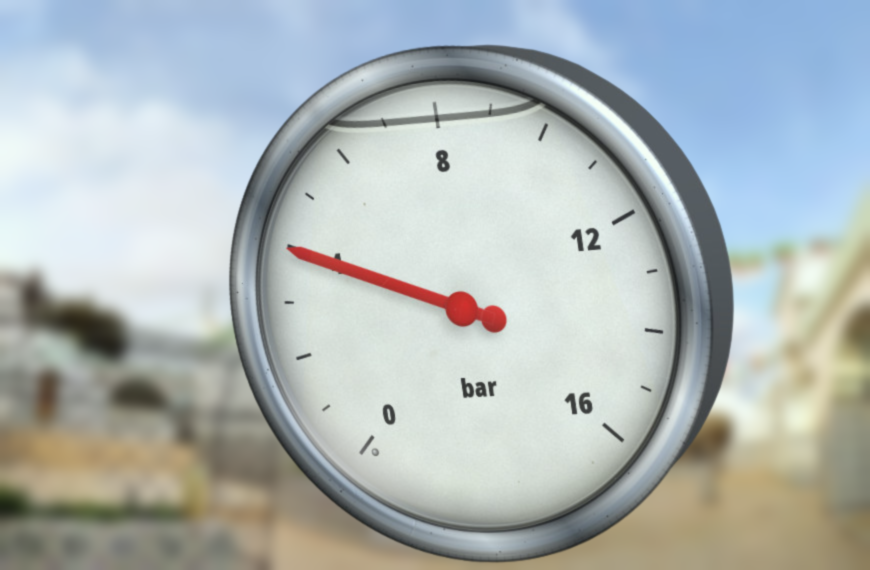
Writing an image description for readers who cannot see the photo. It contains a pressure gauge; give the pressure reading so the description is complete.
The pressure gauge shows 4 bar
